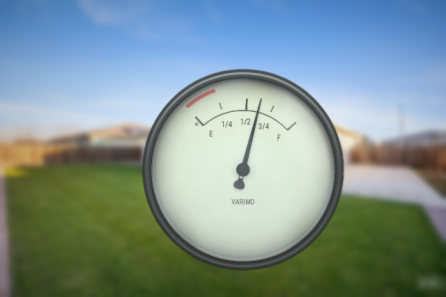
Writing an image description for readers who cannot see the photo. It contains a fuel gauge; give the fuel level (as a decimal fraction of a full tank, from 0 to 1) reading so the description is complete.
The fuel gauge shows 0.625
